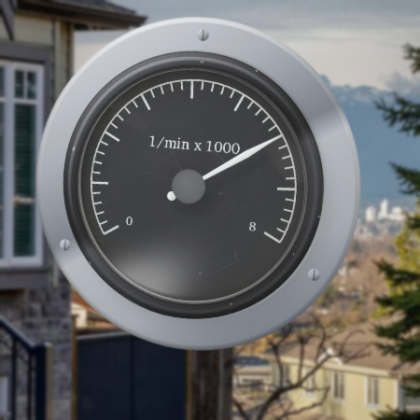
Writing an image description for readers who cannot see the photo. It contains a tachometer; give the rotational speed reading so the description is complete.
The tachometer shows 6000 rpm
